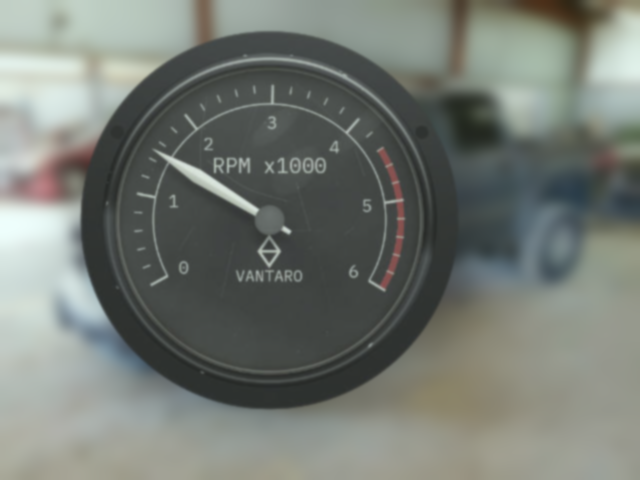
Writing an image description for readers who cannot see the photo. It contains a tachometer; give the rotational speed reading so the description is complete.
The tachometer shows 1500 rpm
